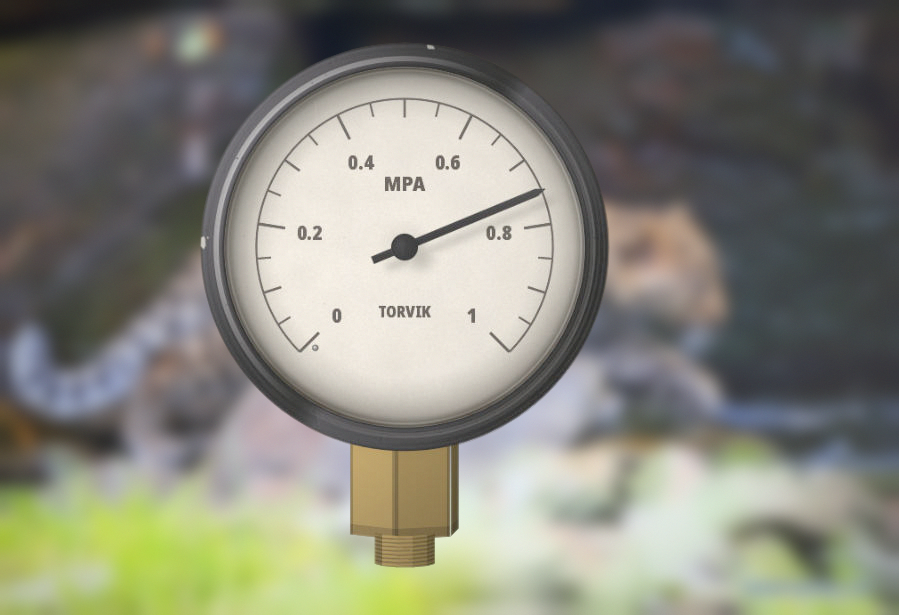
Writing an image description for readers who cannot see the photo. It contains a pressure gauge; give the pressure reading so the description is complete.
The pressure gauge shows 0.75 MPa
